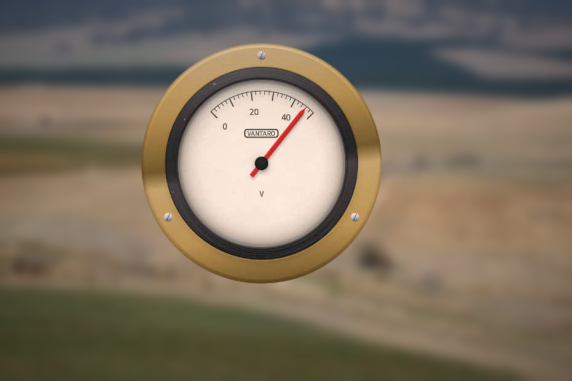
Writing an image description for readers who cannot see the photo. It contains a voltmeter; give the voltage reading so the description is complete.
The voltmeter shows 46 V
